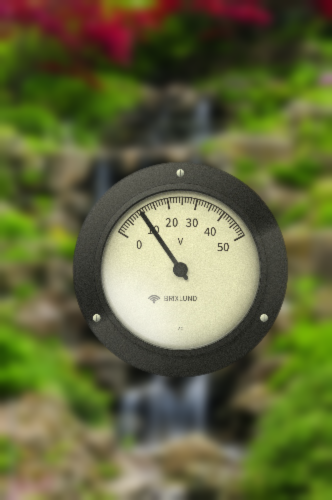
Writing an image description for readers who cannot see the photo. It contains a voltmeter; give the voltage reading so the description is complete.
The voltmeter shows 10 V
